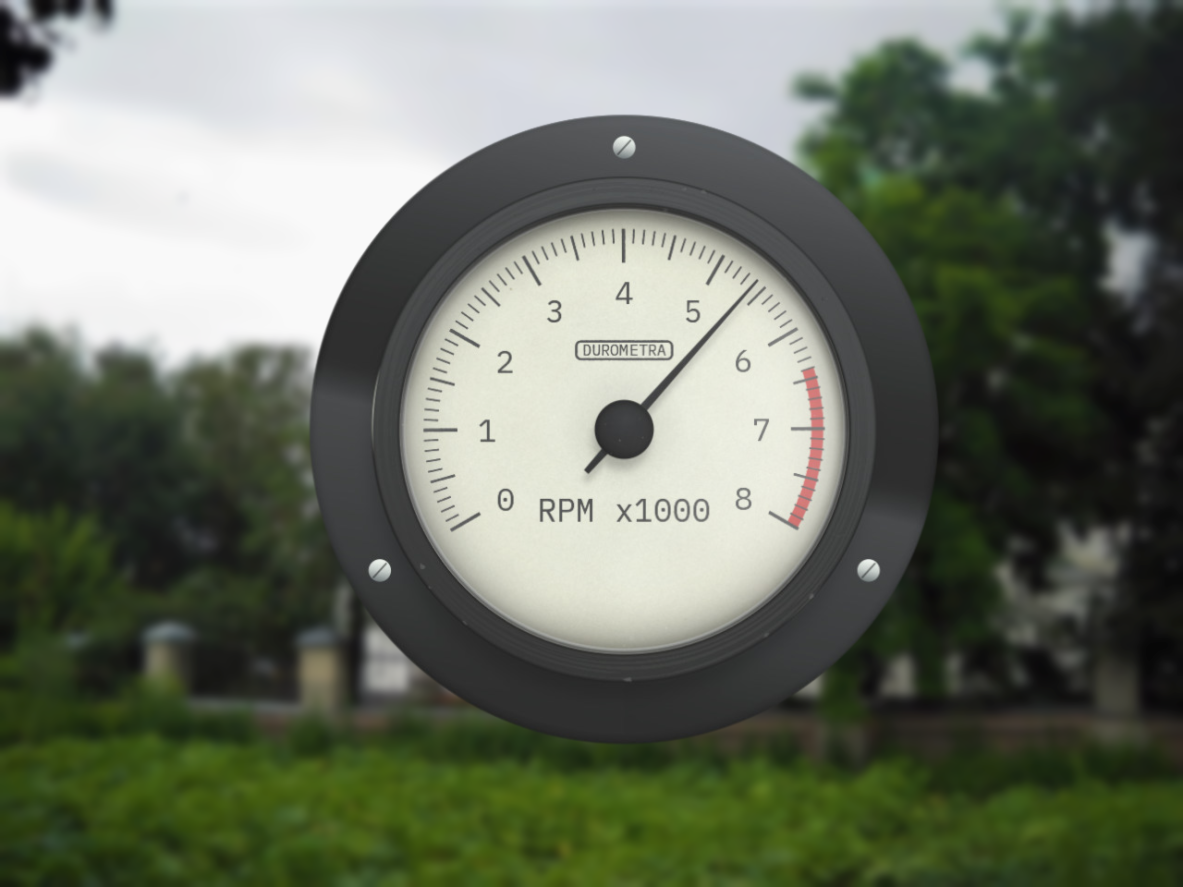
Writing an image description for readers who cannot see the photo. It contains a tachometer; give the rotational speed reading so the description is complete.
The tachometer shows 5400 rpm
